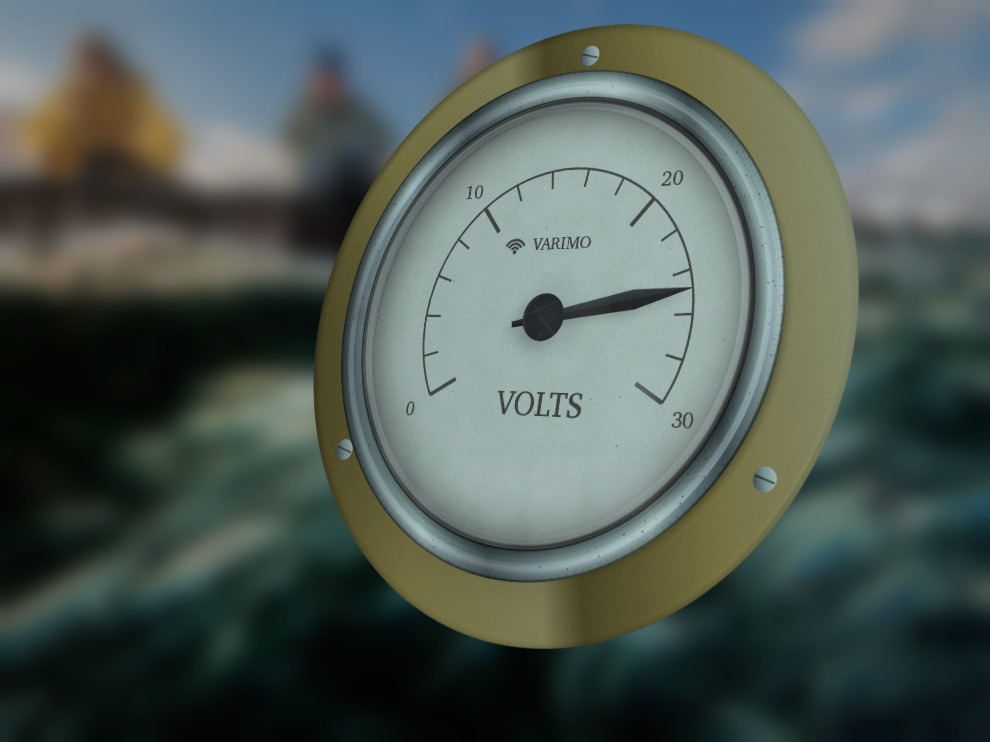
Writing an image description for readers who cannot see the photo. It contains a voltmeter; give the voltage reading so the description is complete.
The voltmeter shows 25 V
